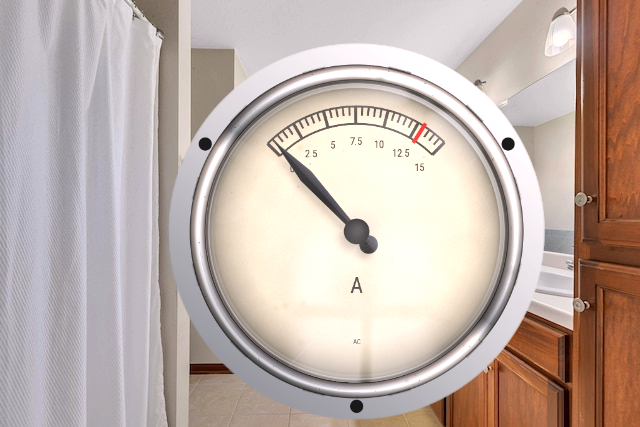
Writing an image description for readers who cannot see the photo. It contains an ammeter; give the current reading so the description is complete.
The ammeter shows 0.5 A
